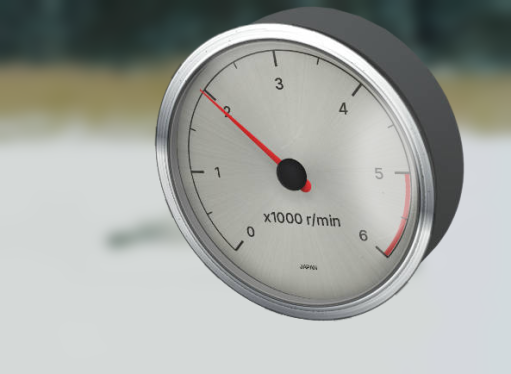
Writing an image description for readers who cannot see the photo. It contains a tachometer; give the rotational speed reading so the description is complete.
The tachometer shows 2000 rpm
